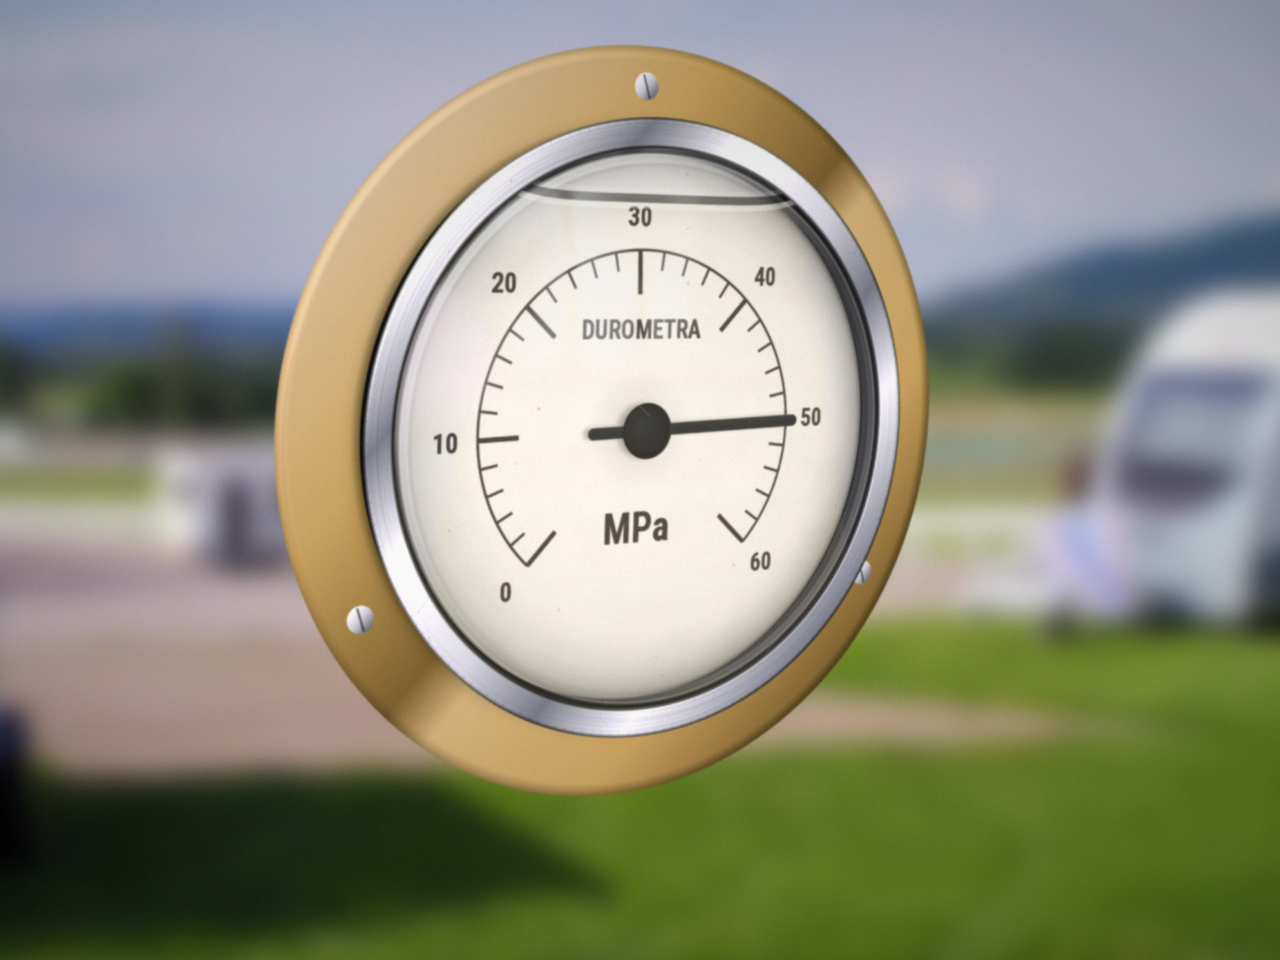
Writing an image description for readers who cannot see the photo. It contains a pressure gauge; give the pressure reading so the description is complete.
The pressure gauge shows 50 MPa
